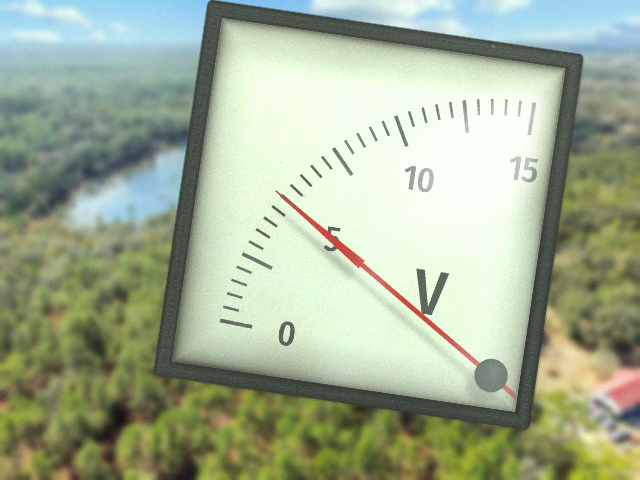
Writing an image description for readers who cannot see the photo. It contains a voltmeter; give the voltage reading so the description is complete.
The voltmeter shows 5 V
